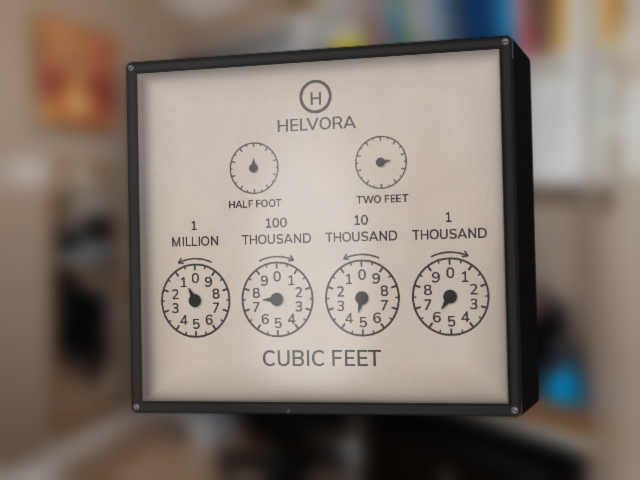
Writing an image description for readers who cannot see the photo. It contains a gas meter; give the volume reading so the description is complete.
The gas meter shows 74600 ft³
